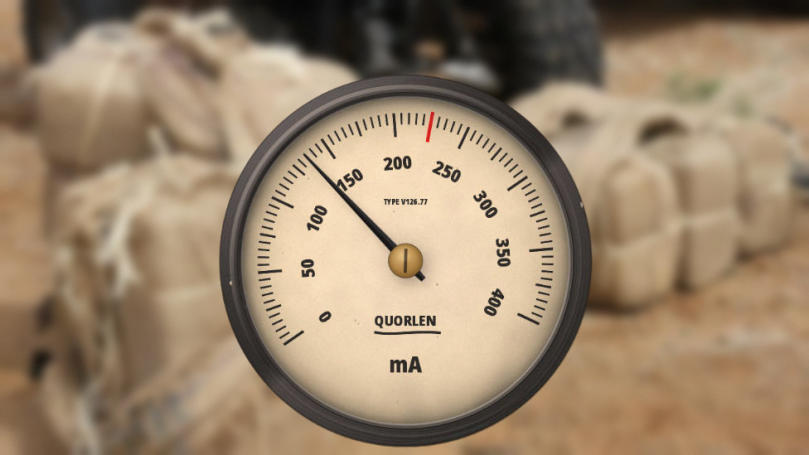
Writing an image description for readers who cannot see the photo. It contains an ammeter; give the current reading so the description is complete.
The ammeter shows 135 mA
